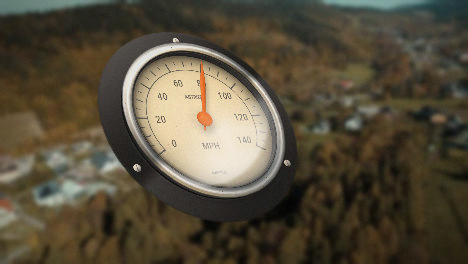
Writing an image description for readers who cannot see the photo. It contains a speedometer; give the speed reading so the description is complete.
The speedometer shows 80 mph
